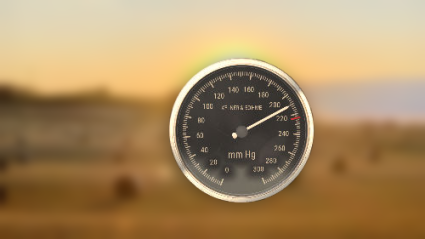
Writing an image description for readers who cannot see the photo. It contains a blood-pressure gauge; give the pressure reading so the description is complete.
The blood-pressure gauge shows 210 mmHg
